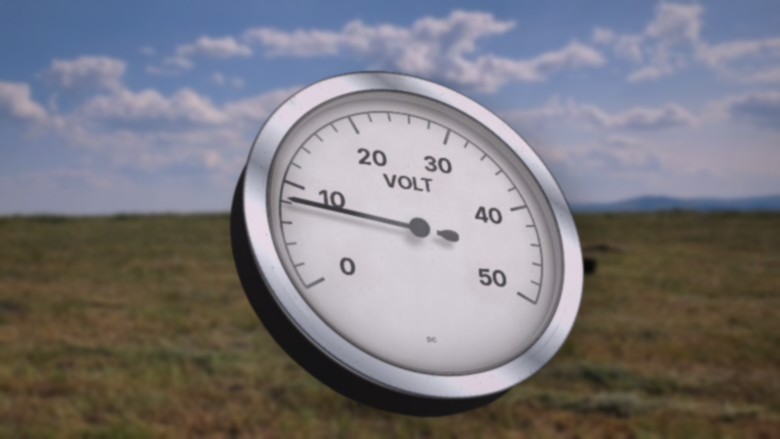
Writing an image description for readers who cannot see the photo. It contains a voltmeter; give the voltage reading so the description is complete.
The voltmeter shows 8 V
